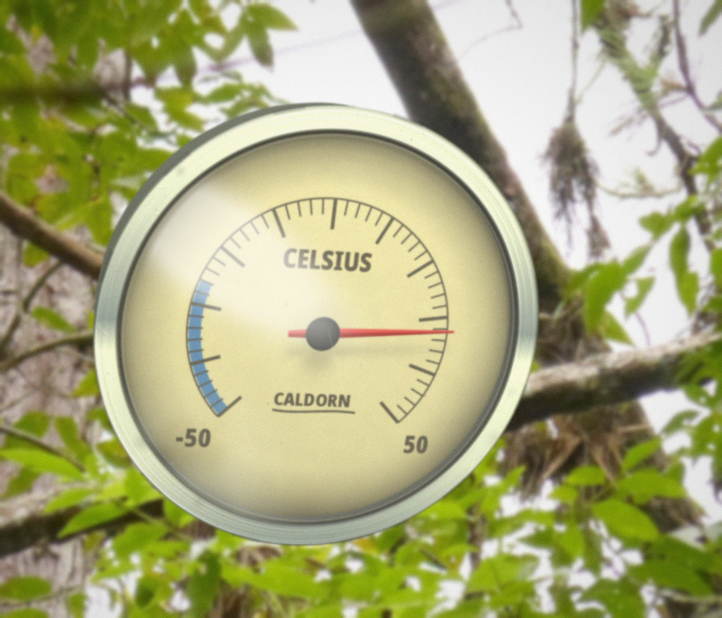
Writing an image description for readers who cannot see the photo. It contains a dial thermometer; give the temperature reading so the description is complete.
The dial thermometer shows 32 °C
